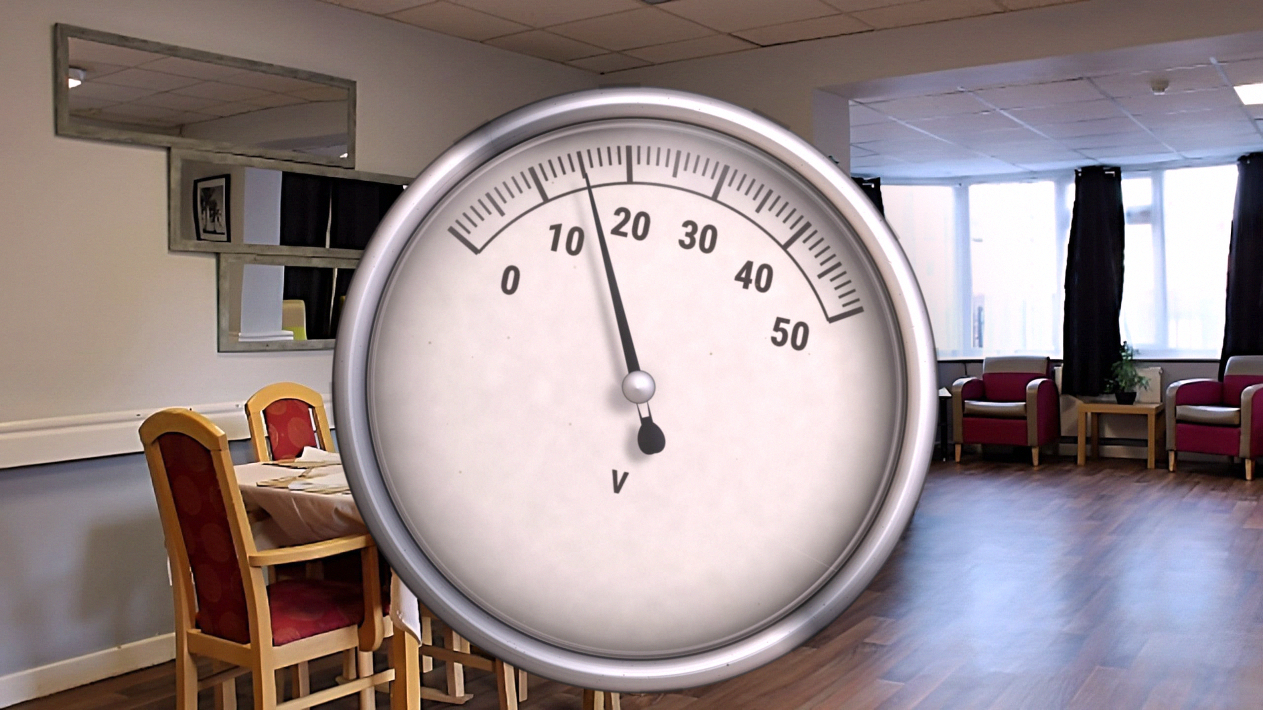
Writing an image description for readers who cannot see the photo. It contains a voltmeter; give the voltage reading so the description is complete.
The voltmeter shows 15 V
